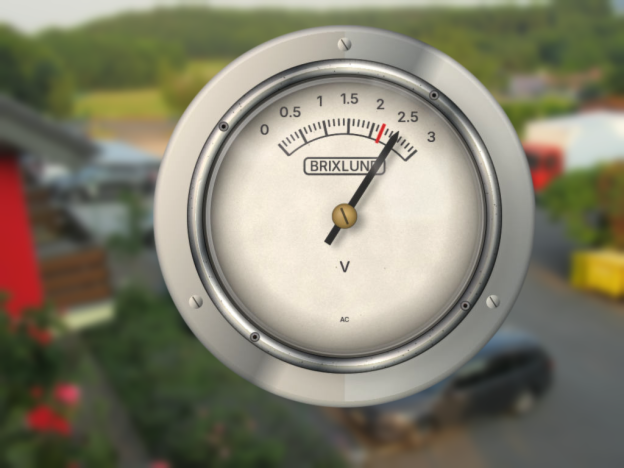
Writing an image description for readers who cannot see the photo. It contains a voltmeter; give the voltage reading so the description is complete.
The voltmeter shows 2.5 V
